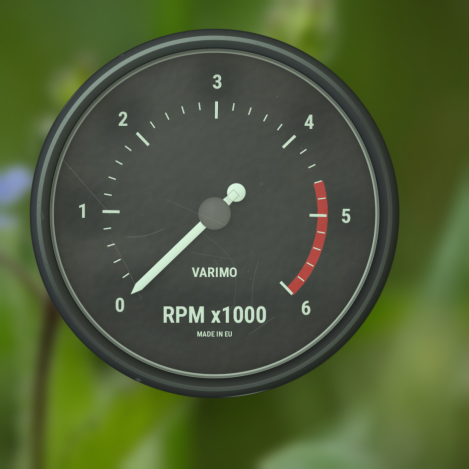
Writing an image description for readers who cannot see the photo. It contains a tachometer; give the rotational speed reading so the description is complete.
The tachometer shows 0 rpm
